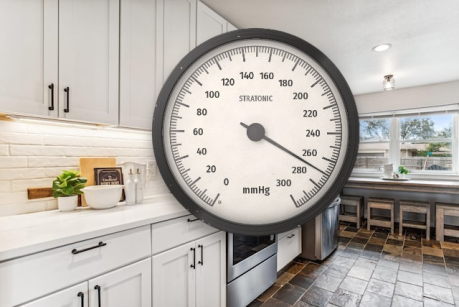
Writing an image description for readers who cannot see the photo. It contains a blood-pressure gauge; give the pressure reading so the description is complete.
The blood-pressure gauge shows 270 mmHg
